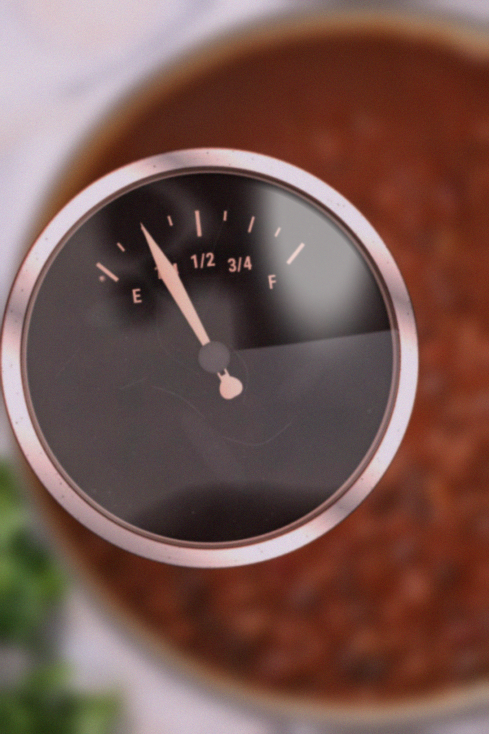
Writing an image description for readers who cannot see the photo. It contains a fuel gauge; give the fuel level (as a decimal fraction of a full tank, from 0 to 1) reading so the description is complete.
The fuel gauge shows 0.25
